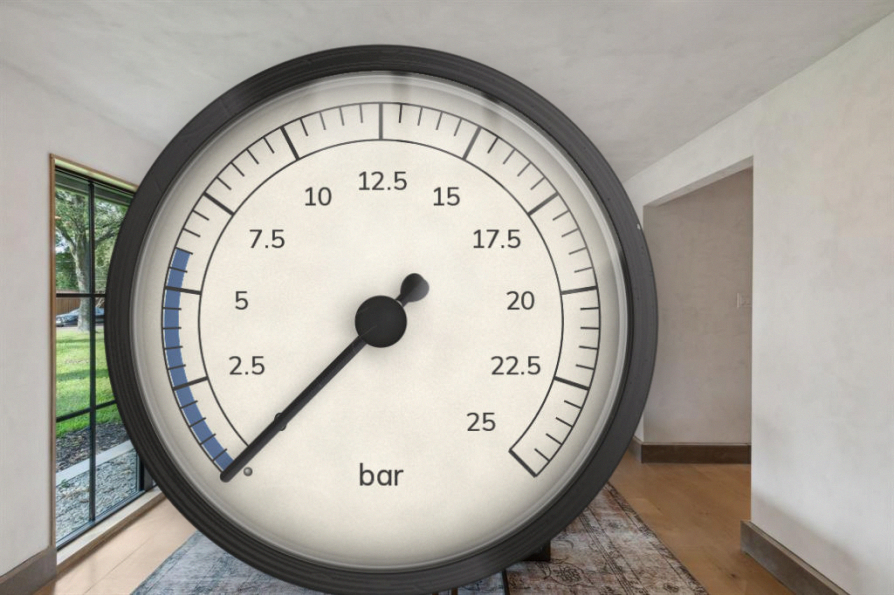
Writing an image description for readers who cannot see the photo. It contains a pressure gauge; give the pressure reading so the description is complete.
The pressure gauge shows 0 bar
